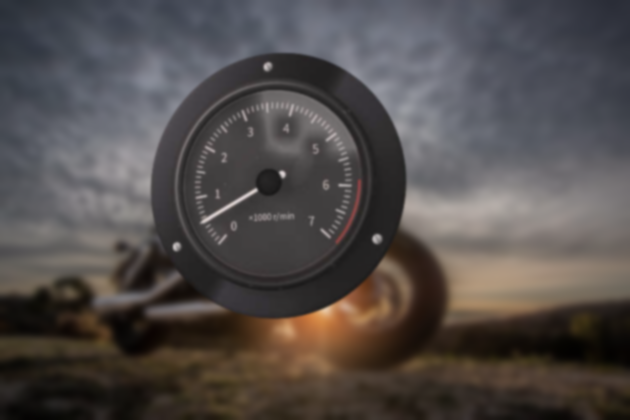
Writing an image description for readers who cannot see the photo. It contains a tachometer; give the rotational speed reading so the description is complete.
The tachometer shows 500 rpm
